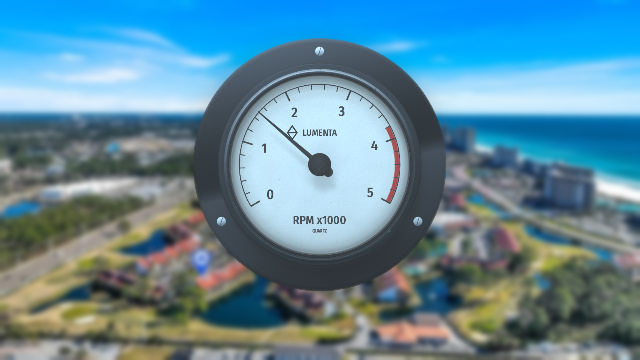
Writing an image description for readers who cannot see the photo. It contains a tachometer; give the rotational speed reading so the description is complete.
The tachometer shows 1500 rpm
